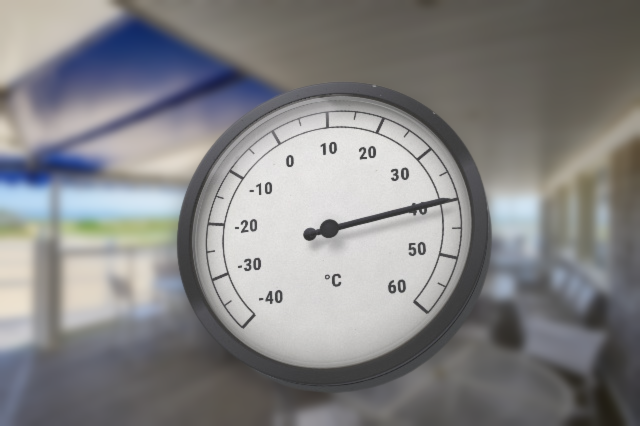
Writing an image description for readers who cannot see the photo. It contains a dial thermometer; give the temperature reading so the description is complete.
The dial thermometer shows 40 °C
